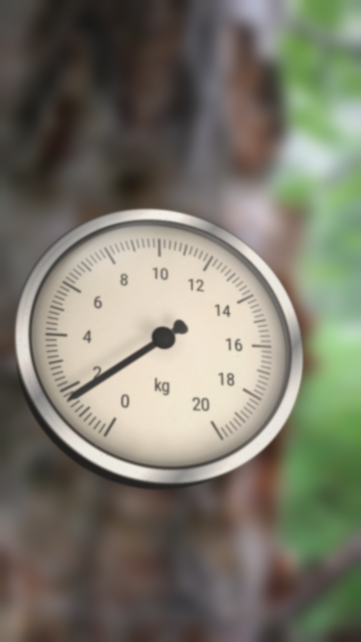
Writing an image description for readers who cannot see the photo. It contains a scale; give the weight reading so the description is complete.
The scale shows 1.6 kg
